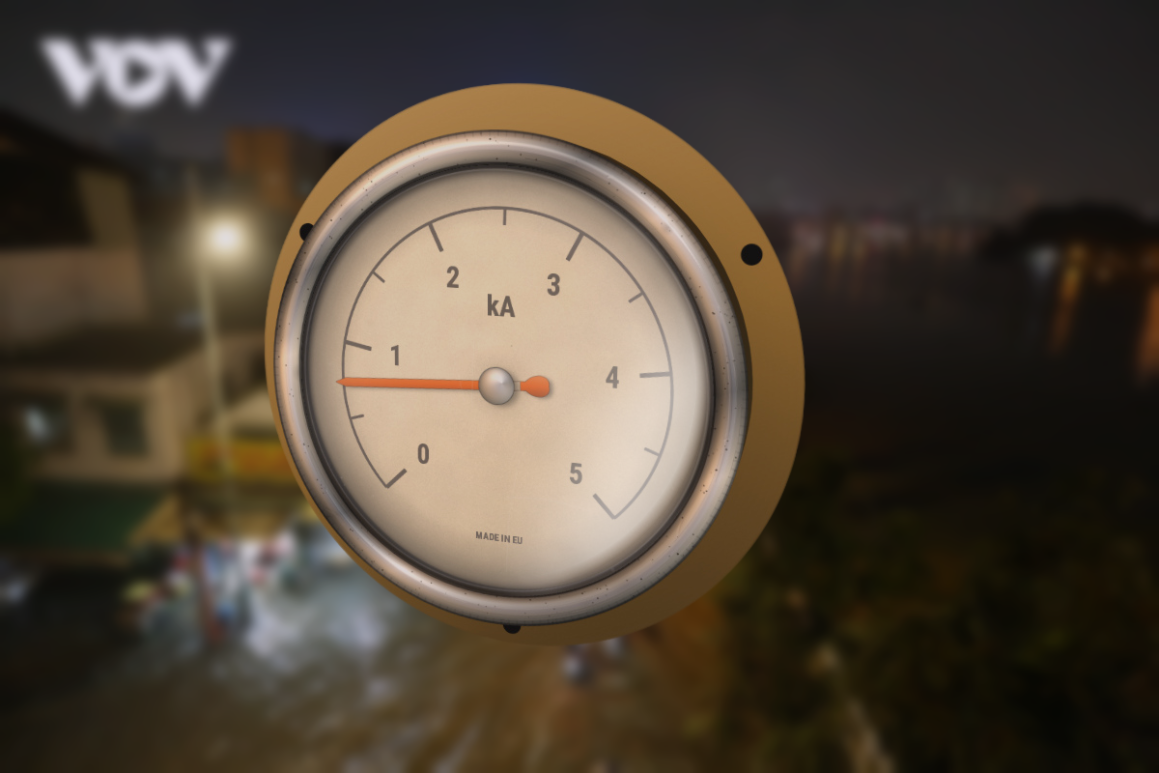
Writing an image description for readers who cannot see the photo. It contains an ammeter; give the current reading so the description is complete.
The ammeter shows 0.75 kA
